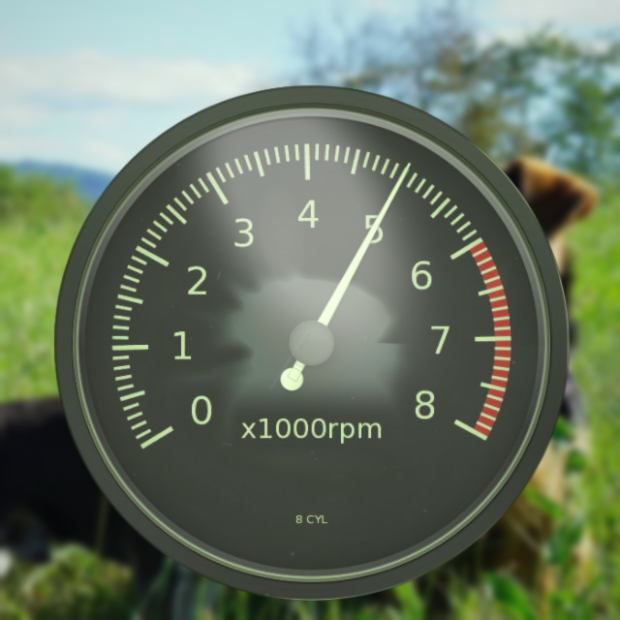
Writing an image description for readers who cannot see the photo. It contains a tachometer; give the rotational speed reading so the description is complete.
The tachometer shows 5000 rpm
